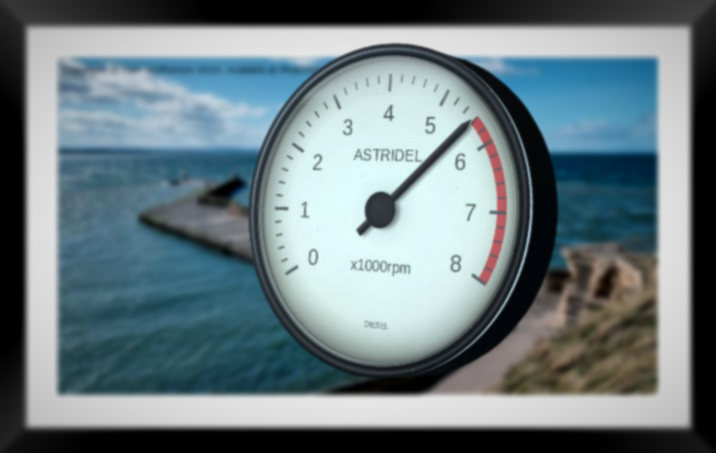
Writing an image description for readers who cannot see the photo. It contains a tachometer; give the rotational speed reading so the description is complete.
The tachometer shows 5600 rpm
